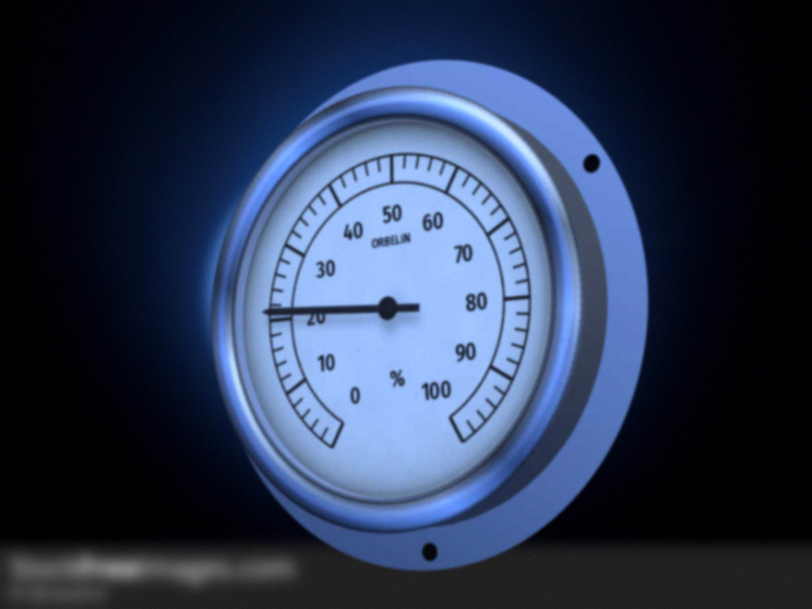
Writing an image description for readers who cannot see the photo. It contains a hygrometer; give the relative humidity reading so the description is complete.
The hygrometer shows 21 %
